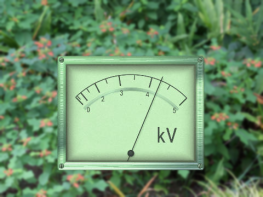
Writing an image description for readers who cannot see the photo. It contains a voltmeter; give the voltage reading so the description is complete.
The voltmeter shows 4.25 kV
